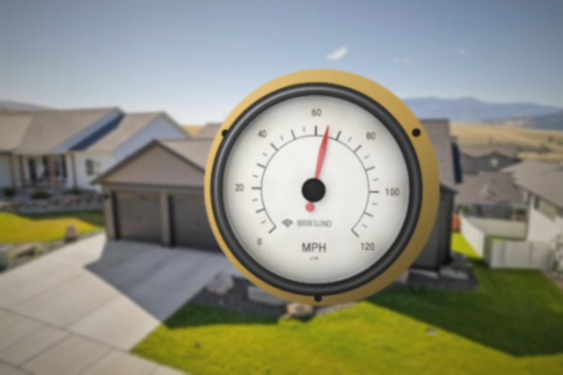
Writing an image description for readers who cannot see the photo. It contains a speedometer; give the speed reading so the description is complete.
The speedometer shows 65 mph
